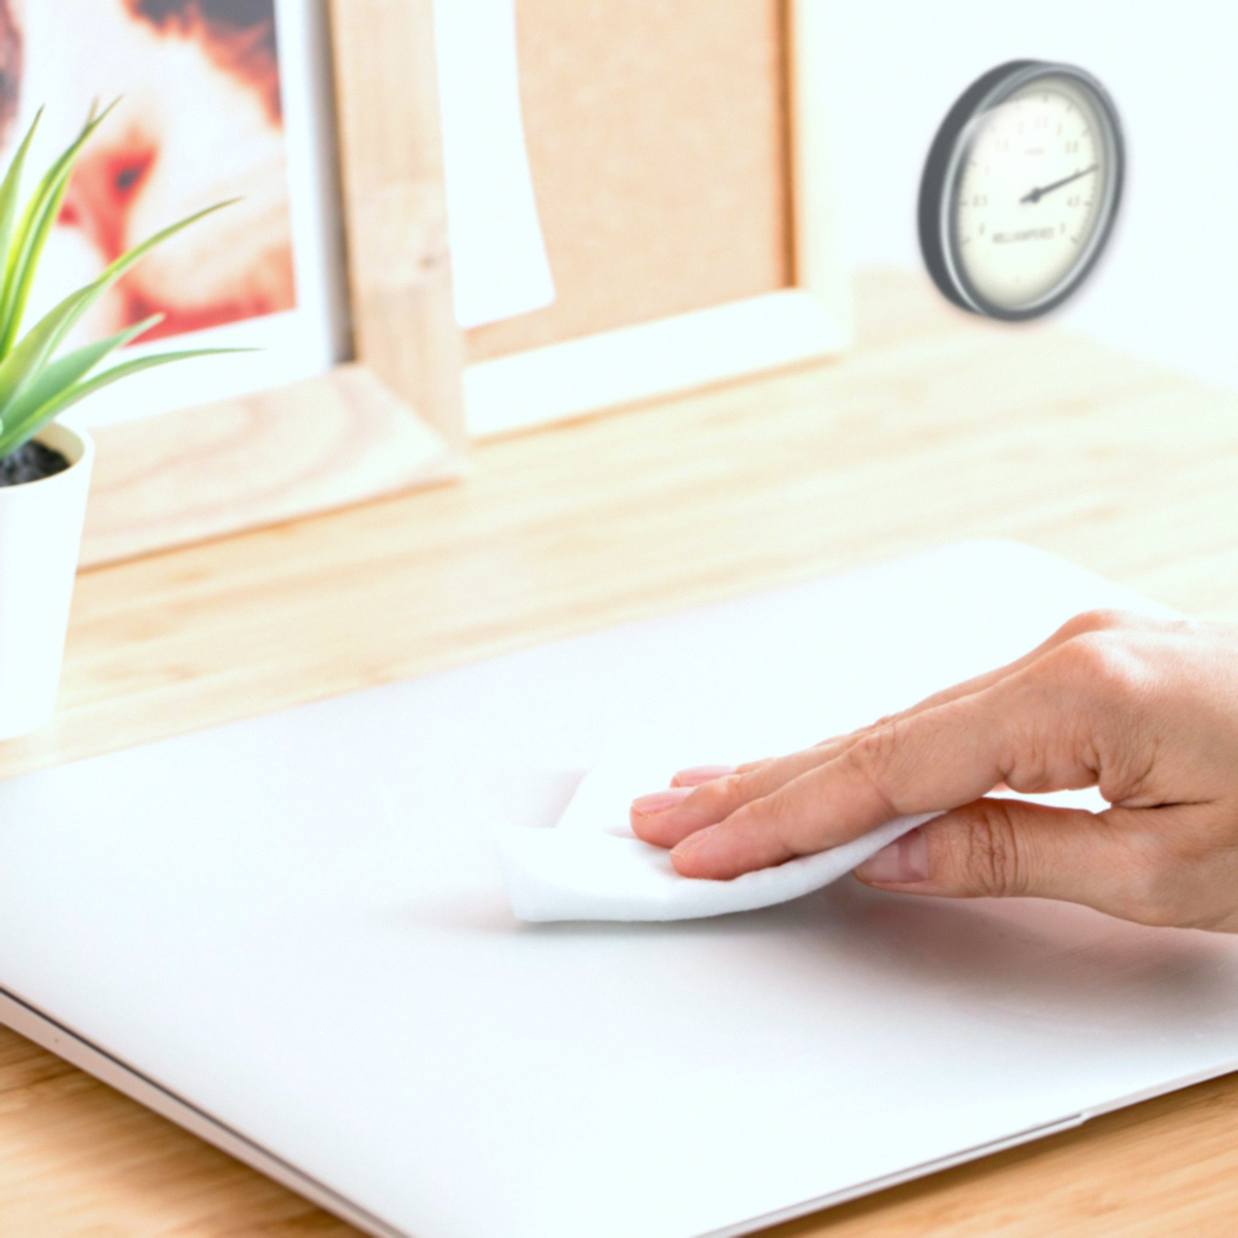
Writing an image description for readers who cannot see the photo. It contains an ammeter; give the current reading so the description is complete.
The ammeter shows 4 mA
